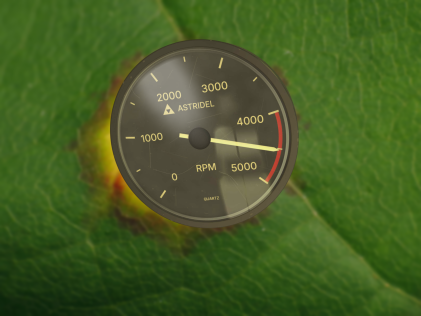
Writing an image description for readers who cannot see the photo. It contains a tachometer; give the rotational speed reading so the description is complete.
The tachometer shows 4500 rpm
